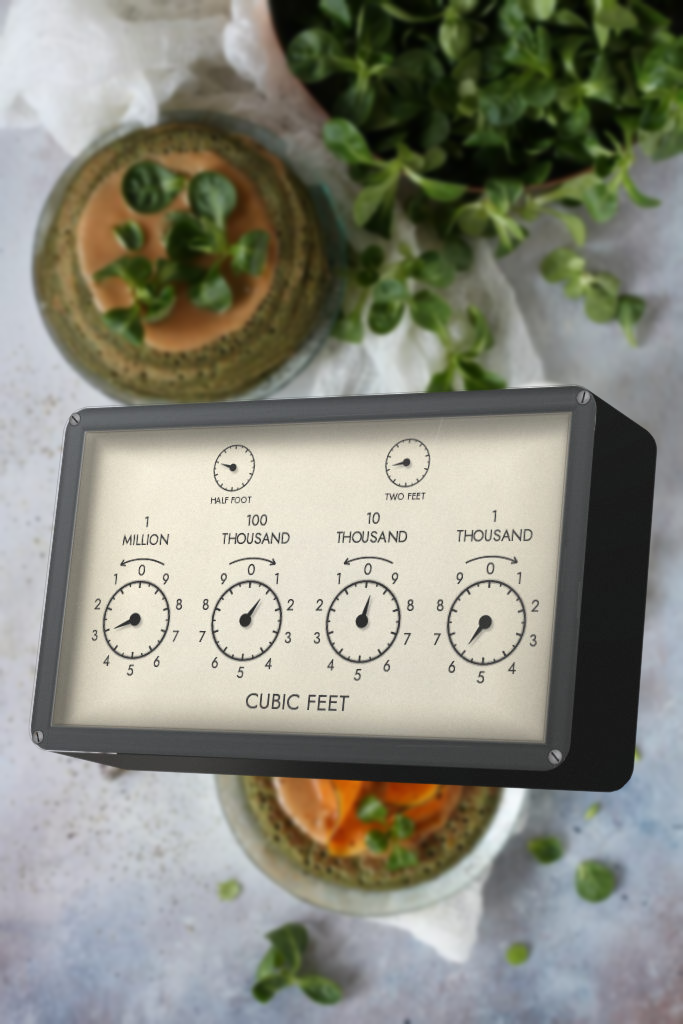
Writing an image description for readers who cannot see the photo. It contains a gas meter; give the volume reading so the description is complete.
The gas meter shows 309600 ft³
